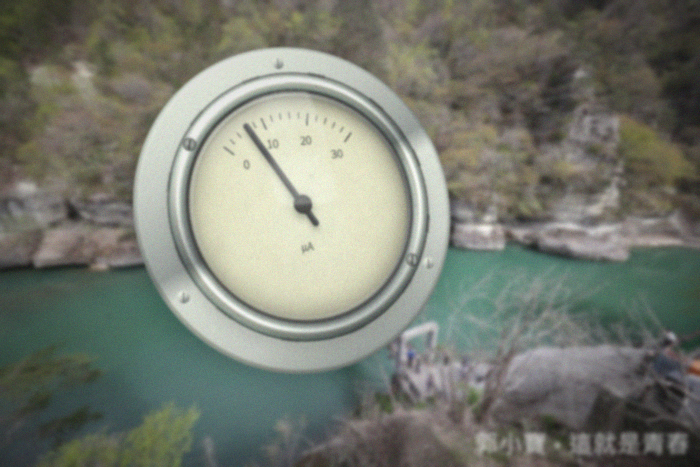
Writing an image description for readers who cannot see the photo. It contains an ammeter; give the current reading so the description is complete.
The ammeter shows 6 µA
